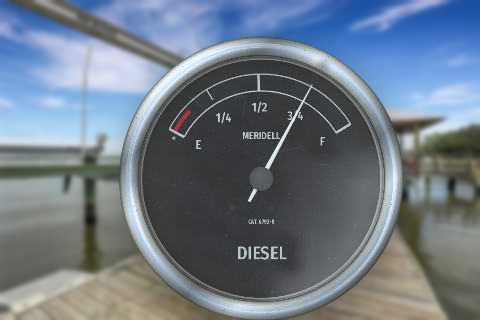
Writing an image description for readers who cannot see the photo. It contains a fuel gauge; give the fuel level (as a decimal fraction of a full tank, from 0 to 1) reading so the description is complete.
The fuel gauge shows 0.75
